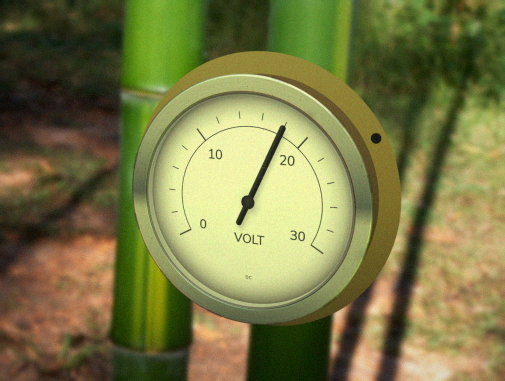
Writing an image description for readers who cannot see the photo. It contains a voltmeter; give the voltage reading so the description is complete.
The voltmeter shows 18 V
